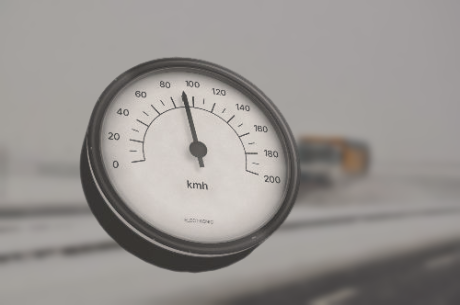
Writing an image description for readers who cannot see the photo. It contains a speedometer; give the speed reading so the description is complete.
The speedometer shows 90 km/h
